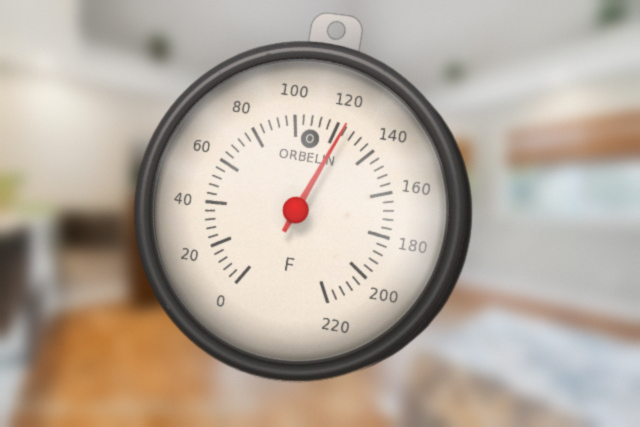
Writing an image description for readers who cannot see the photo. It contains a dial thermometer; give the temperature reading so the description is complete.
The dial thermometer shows 124 °F
